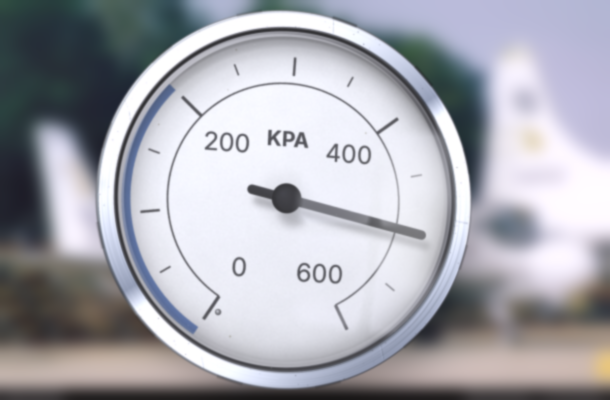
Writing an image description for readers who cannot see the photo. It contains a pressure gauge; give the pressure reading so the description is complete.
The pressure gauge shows 500 kPa
